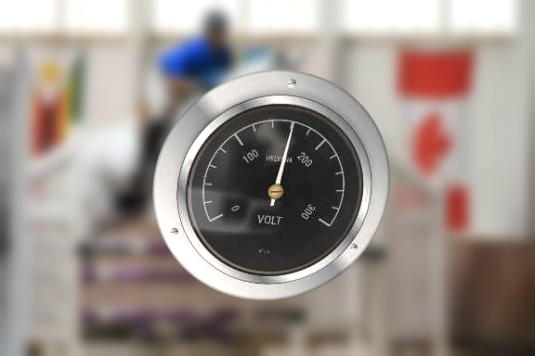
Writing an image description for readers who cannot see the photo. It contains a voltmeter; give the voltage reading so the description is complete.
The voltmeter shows 160 V
